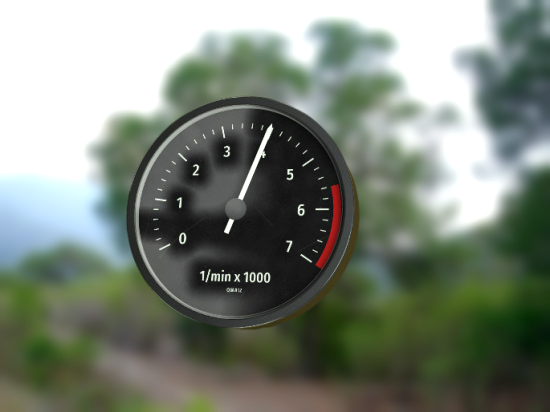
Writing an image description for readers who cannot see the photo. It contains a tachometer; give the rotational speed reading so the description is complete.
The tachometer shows 4000 rpm
